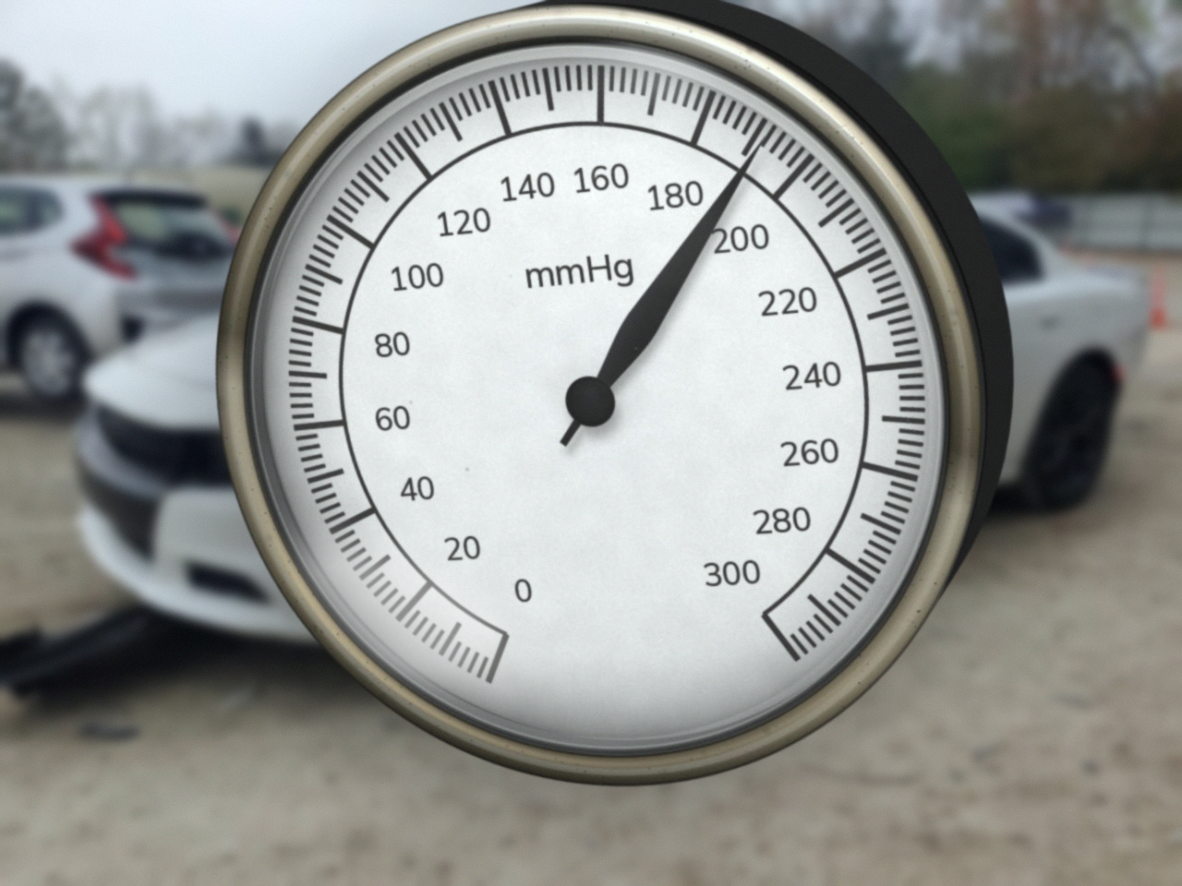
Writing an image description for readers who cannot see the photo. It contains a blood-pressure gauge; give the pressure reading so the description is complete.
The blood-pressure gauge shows 192 mmHg
